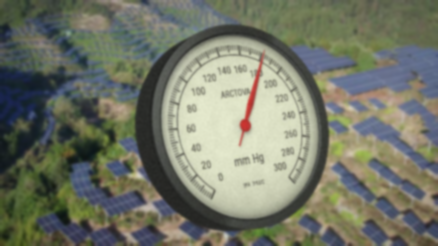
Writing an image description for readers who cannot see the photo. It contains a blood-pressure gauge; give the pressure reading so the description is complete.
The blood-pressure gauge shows 180 mmHg
